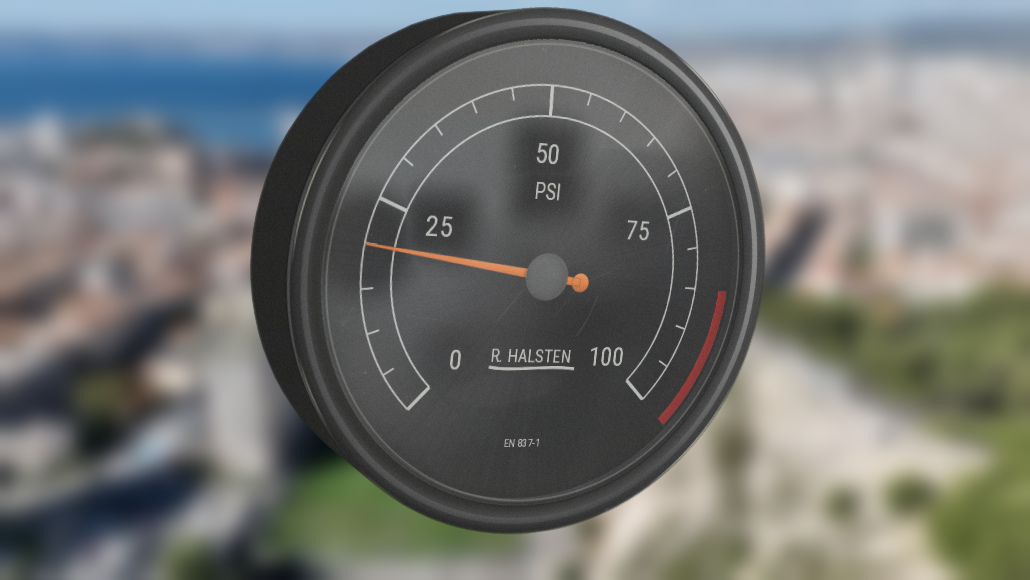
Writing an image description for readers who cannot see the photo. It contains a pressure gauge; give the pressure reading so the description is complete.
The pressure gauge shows 20 psi
